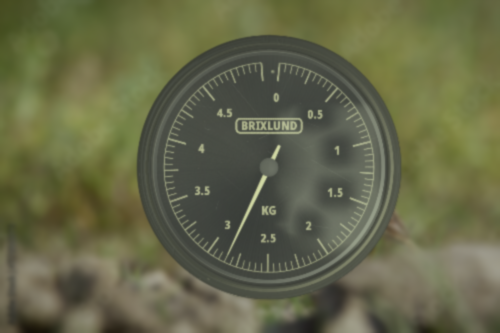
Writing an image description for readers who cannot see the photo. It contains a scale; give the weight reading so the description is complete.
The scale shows 2.85 kg
